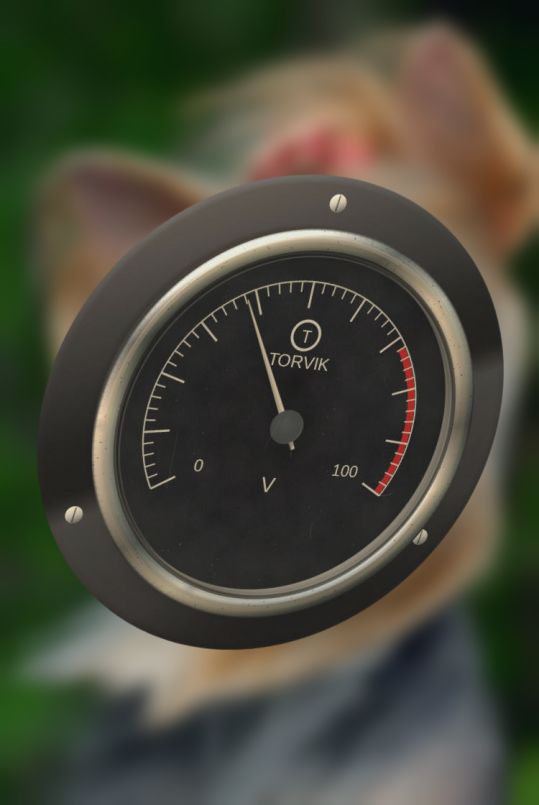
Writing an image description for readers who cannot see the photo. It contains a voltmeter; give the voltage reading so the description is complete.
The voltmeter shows 38 V
